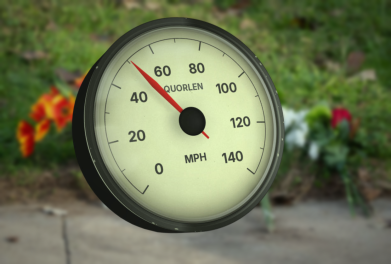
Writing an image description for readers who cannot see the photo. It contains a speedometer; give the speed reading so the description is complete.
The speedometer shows 50 mph
